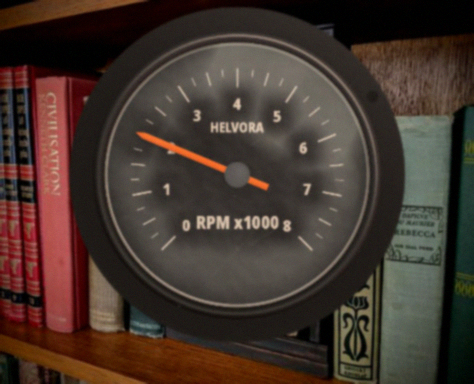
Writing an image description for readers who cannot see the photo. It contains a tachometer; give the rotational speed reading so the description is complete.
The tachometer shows 2000 rpm
